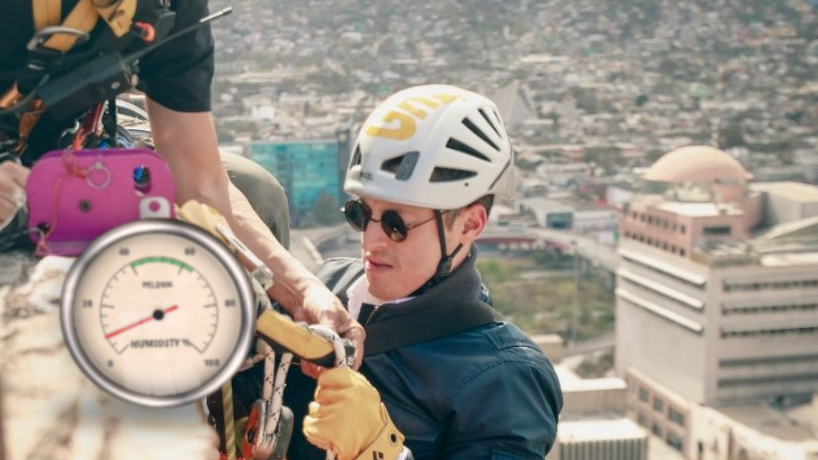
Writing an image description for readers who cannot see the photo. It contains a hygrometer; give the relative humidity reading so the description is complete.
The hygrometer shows 8 %
